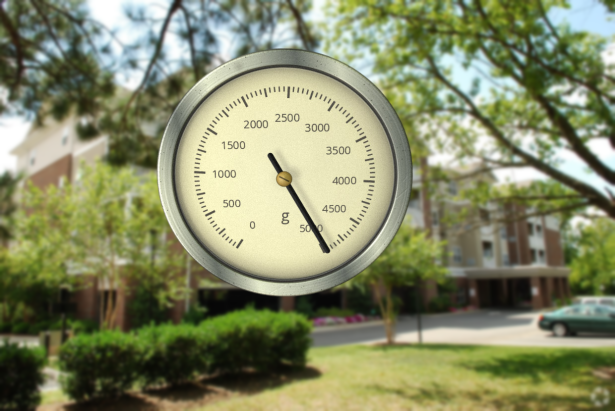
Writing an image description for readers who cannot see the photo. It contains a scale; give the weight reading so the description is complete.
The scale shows 4950 g
